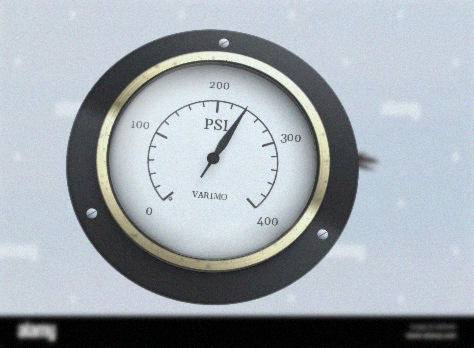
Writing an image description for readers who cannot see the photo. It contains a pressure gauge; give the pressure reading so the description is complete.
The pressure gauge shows 240 psi
